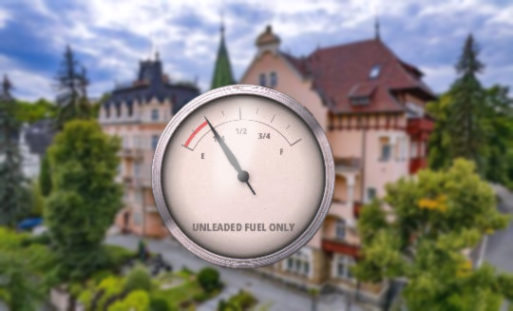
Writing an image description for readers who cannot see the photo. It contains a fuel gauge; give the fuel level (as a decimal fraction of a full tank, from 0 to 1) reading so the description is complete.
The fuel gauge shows 0.25
